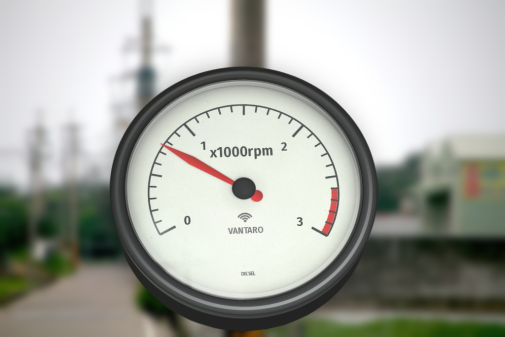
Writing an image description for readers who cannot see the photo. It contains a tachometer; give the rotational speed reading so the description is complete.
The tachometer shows 750 rpm
